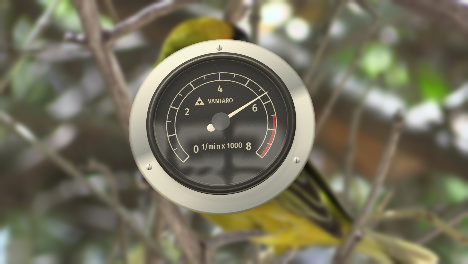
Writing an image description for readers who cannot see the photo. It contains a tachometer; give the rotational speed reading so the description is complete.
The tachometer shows 5750 rpm
